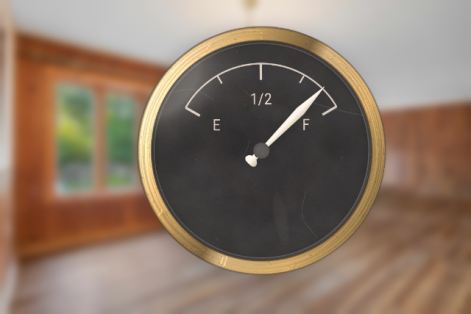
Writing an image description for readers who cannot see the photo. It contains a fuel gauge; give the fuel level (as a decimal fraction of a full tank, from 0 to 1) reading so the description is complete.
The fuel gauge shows 0.875
